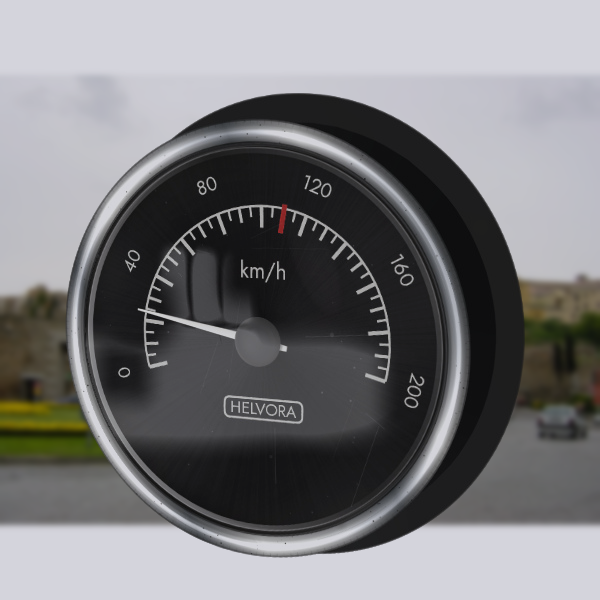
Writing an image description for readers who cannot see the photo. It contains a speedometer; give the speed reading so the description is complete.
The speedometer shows 25 km/h
